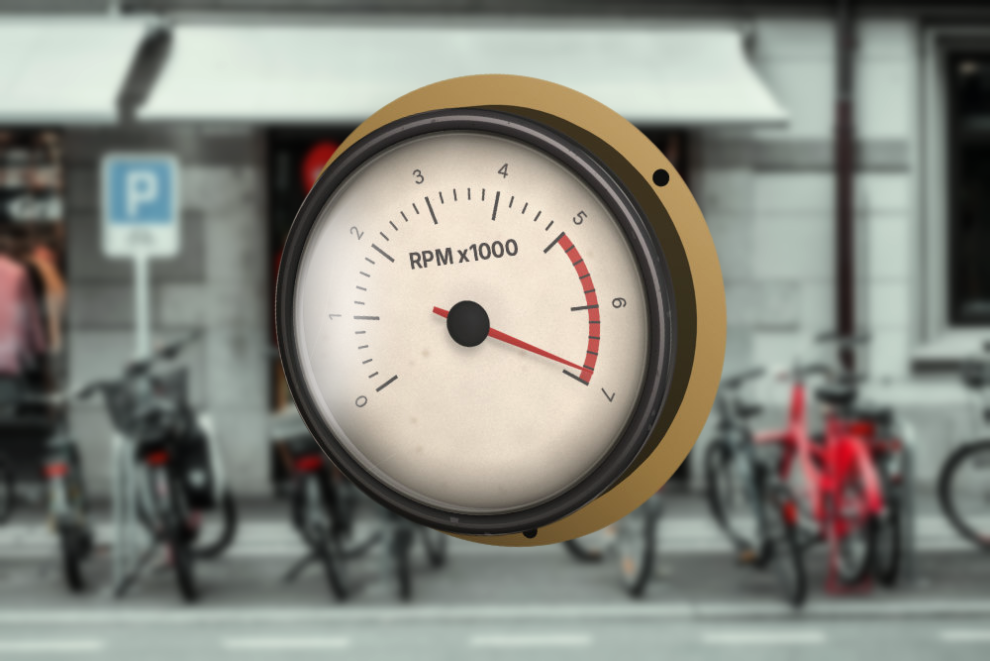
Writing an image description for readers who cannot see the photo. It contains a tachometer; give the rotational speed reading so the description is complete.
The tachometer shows 6800 rpm
